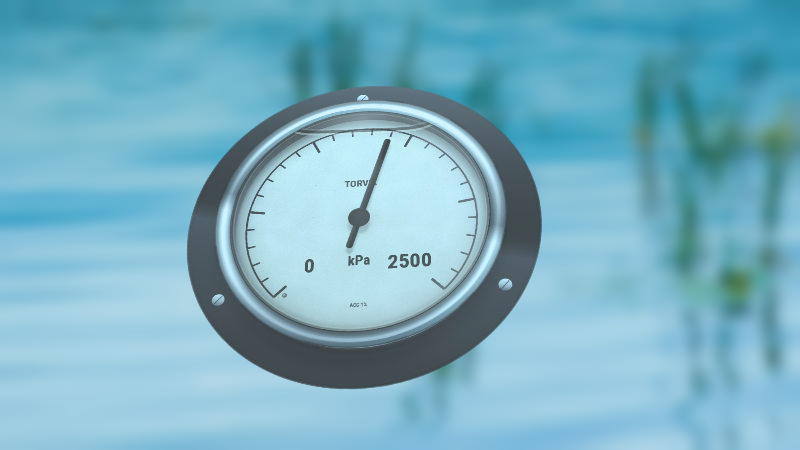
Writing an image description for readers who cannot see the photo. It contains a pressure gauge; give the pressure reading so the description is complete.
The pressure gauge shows 1400 kPa
